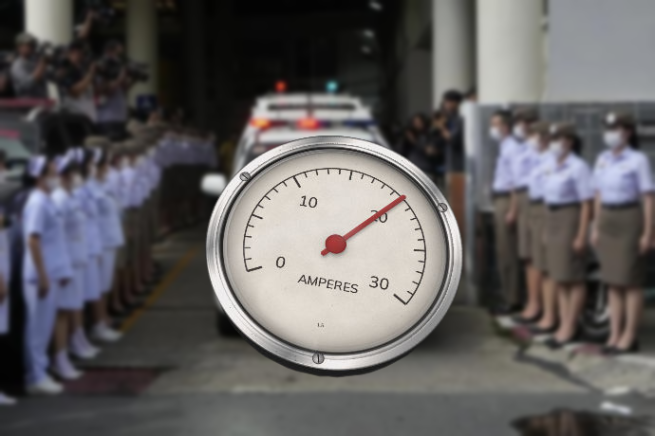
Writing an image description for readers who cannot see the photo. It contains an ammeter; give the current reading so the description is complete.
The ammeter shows 20 A
